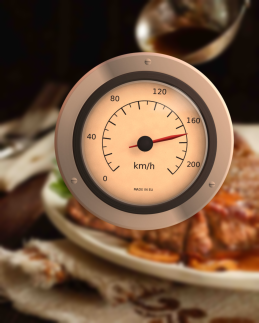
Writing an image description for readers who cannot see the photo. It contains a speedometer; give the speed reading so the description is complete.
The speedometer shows 170 km/h
